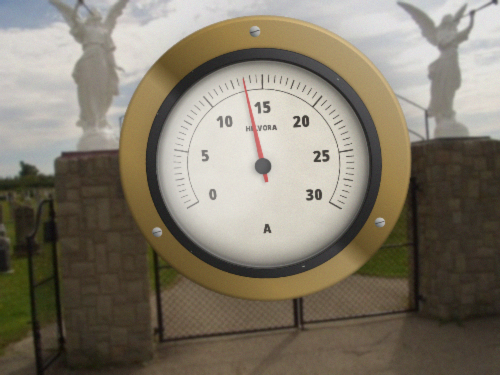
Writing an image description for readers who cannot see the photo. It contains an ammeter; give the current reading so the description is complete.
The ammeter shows 13.5 A
